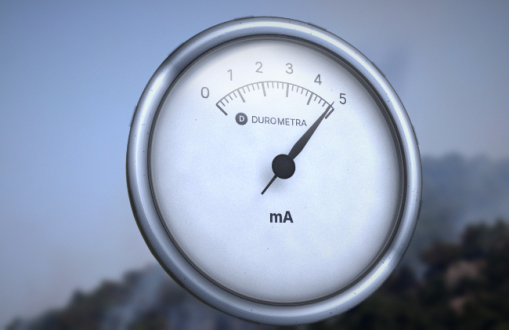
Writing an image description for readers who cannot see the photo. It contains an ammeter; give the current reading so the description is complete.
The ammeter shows 4.8 mA
